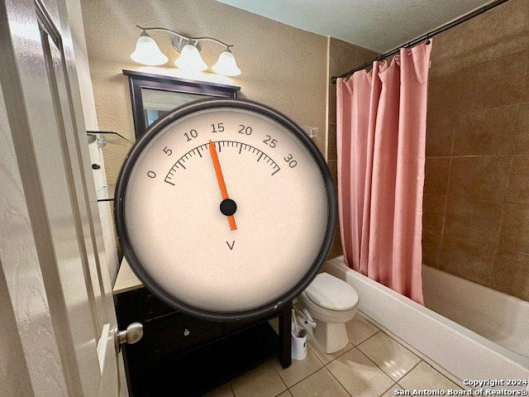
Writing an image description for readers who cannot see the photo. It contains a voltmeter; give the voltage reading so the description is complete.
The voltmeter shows 13 V
